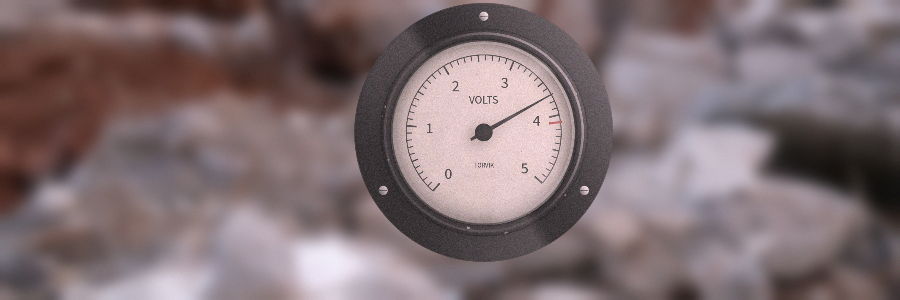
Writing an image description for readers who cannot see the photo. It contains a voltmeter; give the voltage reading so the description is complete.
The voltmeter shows 3.7 V
